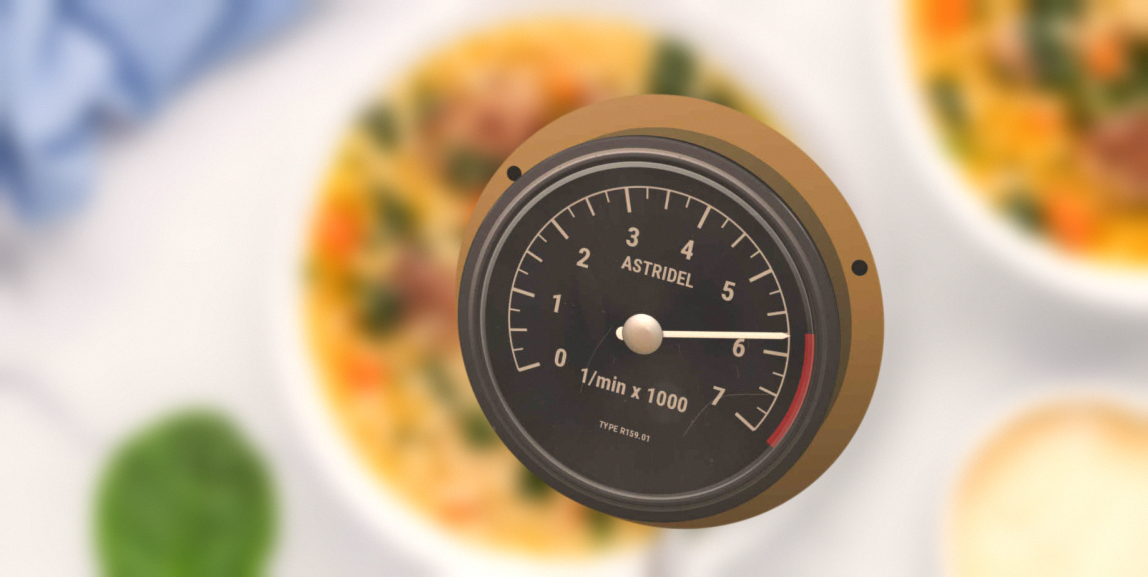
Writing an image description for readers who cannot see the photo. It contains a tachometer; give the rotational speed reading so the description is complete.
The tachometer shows 5750 rpm
